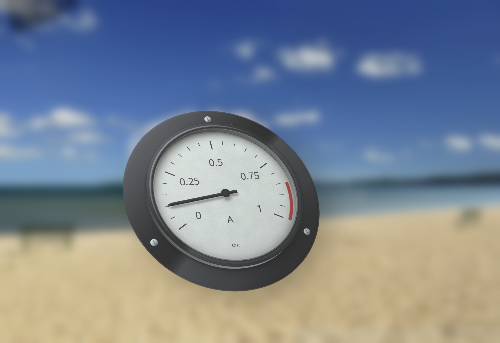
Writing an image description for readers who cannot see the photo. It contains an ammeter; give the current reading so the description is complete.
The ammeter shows 0.1 A
